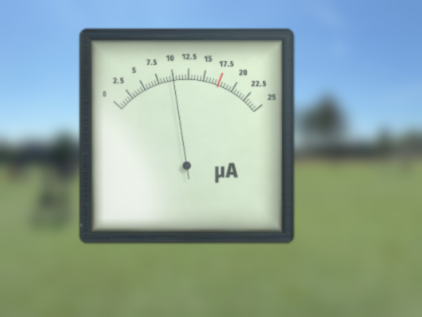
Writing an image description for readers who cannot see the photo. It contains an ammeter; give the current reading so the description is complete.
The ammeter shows 10 µA
